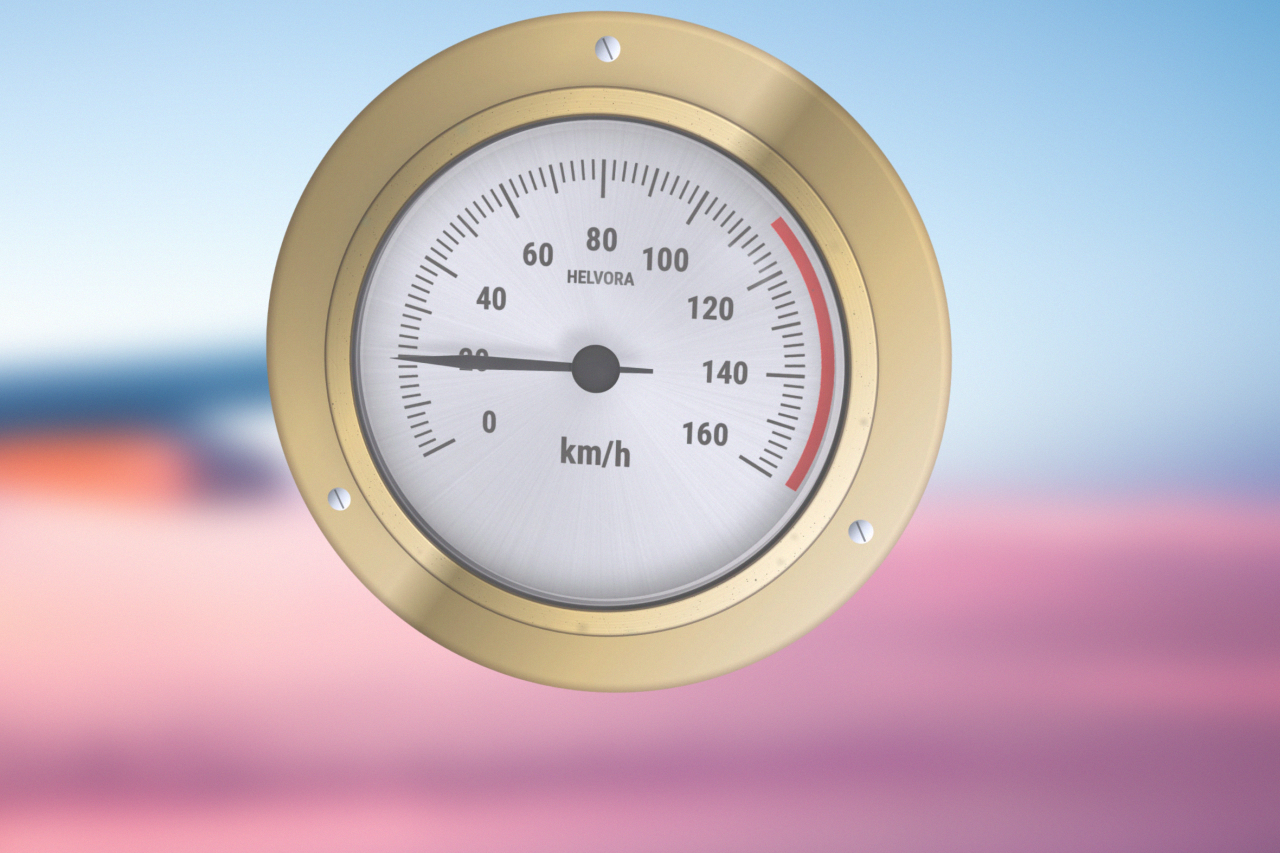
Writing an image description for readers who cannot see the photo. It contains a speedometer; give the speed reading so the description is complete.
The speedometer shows 20 km/h
